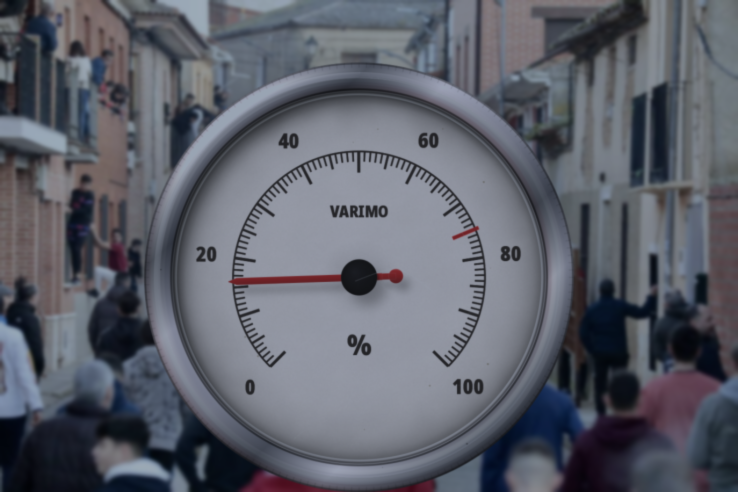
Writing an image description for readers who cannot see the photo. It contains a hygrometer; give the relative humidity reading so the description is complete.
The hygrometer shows 16 %
